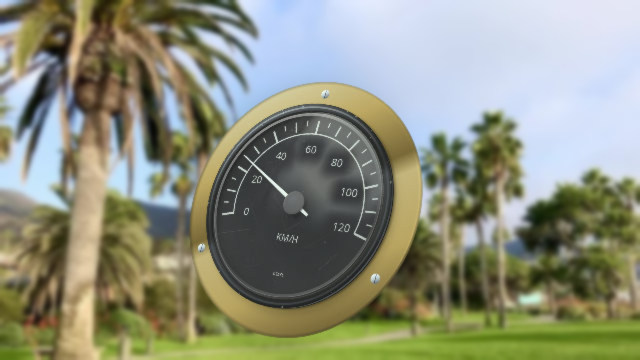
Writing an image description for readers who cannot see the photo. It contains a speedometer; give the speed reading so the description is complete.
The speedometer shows 25 km/h
